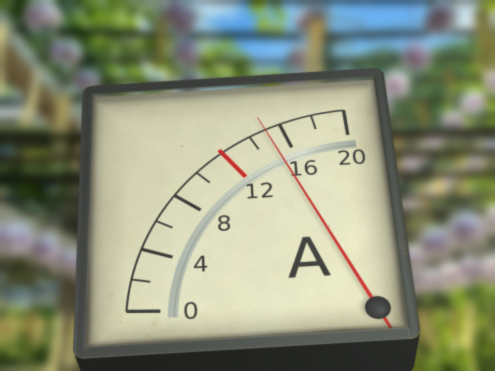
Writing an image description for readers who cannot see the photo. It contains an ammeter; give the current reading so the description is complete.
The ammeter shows 15 A
